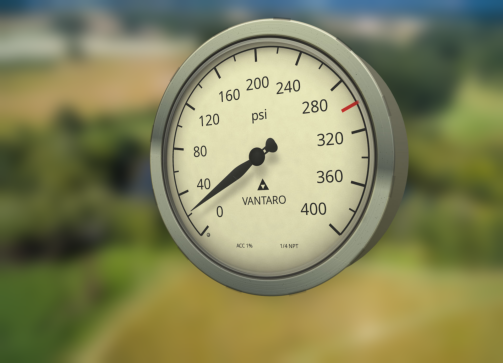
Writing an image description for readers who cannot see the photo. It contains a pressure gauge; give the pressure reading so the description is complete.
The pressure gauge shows 20 psi
